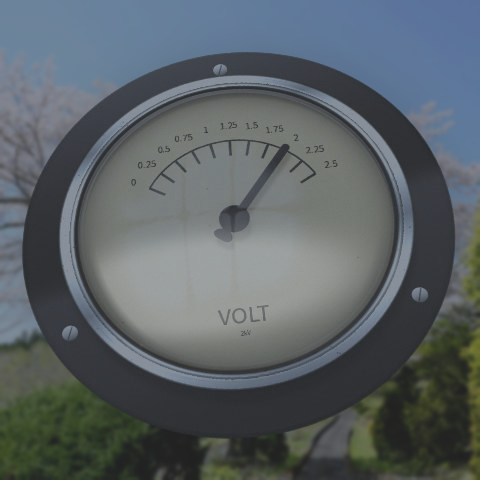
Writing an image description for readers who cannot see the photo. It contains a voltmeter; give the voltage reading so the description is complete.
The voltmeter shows 2 V
